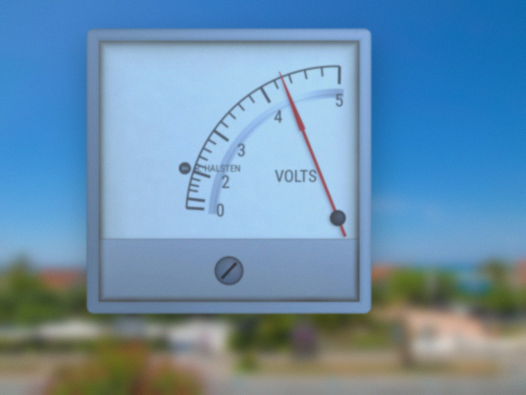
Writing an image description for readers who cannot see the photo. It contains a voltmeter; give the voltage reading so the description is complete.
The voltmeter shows 4.3 V
